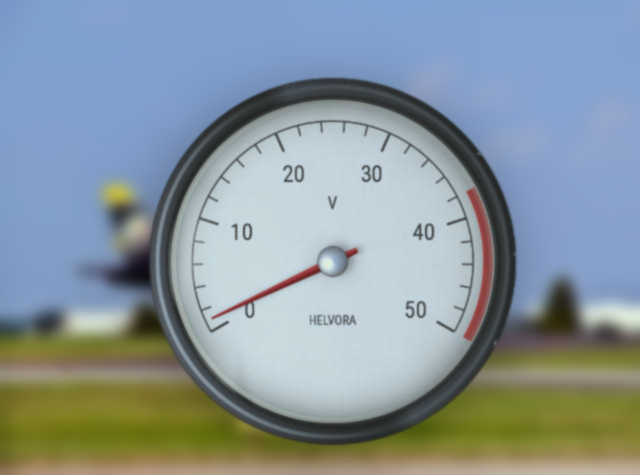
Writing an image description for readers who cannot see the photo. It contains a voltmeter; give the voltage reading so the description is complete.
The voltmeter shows 1 V
